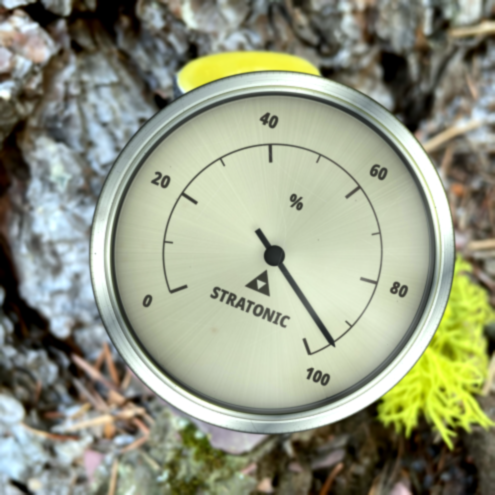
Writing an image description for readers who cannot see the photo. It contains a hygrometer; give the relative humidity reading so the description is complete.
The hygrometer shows 95 %
